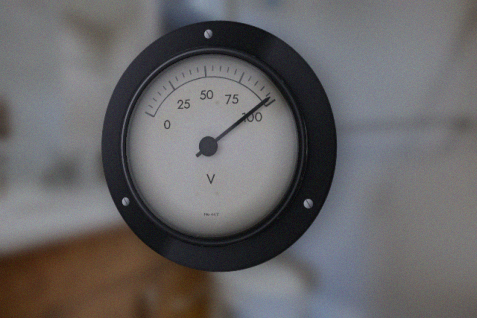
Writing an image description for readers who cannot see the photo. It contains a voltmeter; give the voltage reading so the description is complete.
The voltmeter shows 97.5 V
